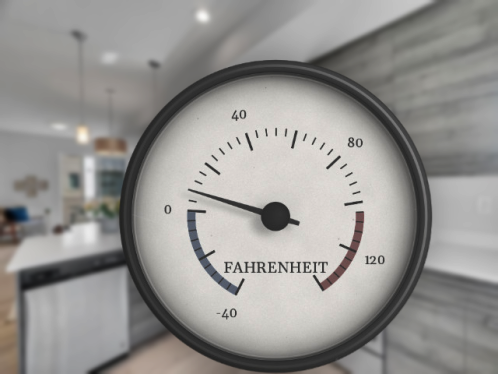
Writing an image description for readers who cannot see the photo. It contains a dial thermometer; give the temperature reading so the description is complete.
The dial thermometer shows 8 °F
